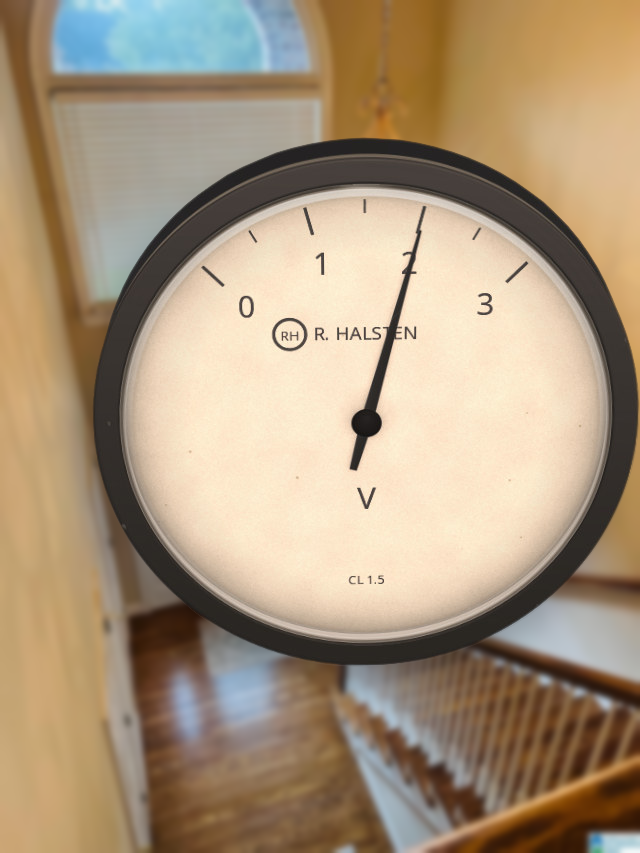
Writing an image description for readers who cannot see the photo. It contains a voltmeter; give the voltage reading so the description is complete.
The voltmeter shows 2 V
